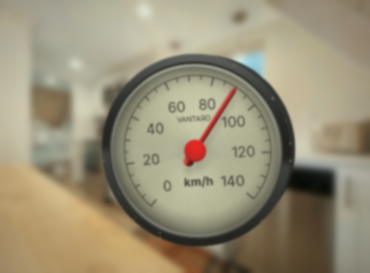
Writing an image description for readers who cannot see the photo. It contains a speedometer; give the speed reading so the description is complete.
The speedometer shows 90 km/h
